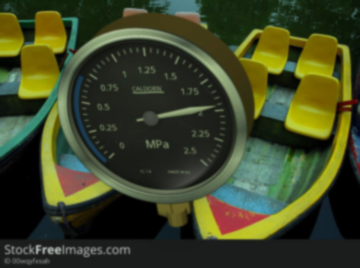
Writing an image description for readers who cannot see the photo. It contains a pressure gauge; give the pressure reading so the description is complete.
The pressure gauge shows 1.95 MPa
